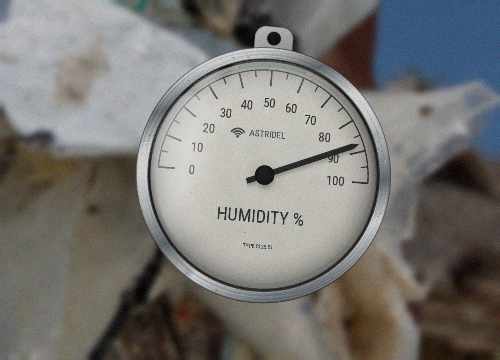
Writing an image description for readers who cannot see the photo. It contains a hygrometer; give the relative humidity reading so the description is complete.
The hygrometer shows 87.5 %
